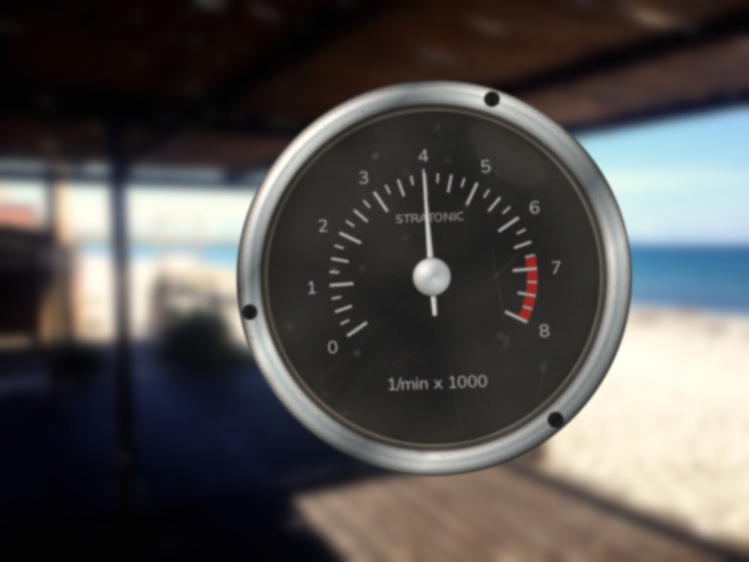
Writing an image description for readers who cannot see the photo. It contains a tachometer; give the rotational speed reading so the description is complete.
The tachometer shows 4000 rpm
